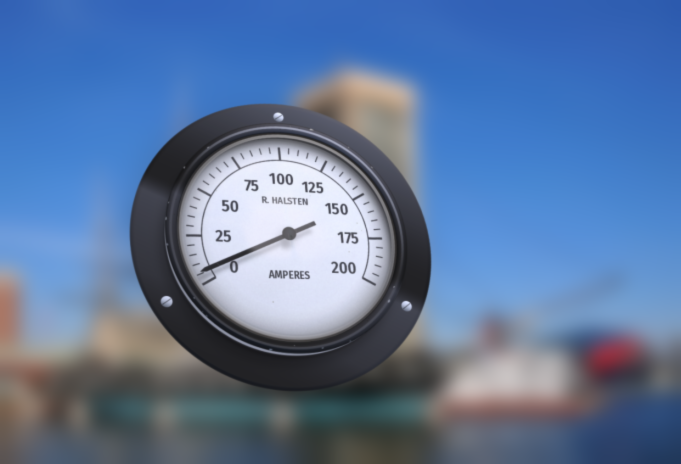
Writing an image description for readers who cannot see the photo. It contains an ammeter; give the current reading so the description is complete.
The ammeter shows 5 A
